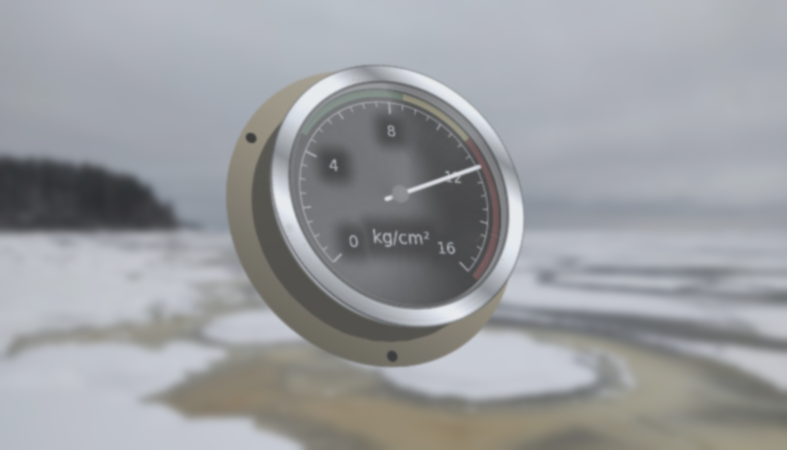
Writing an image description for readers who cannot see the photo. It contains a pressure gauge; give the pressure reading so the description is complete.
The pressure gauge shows 12 kg/cm²
